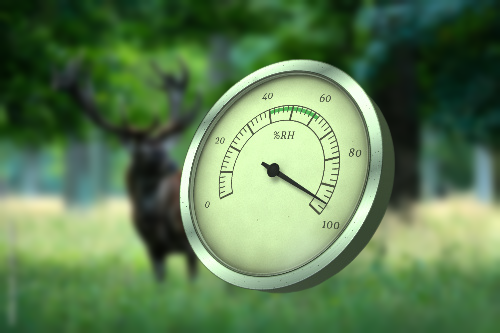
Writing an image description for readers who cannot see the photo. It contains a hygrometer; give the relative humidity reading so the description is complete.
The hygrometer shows 96 %
